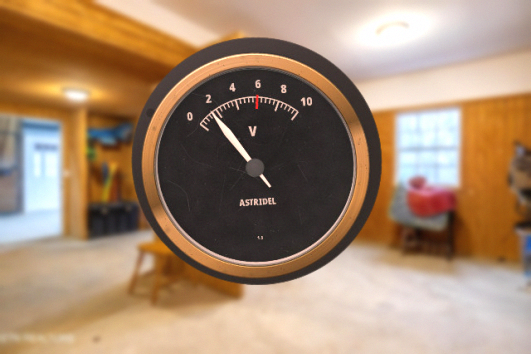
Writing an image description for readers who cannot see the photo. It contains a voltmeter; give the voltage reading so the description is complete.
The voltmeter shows 1.6 V
